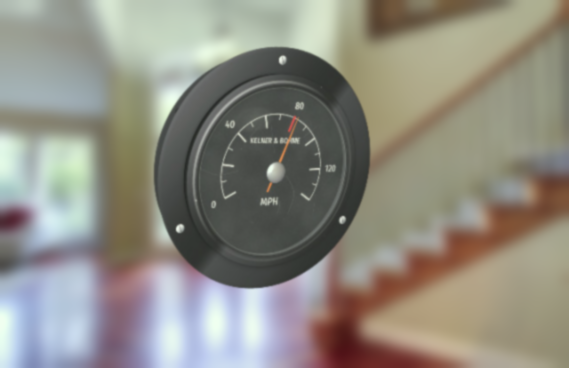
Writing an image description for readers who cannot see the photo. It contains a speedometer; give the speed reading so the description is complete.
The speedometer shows 80 mph
